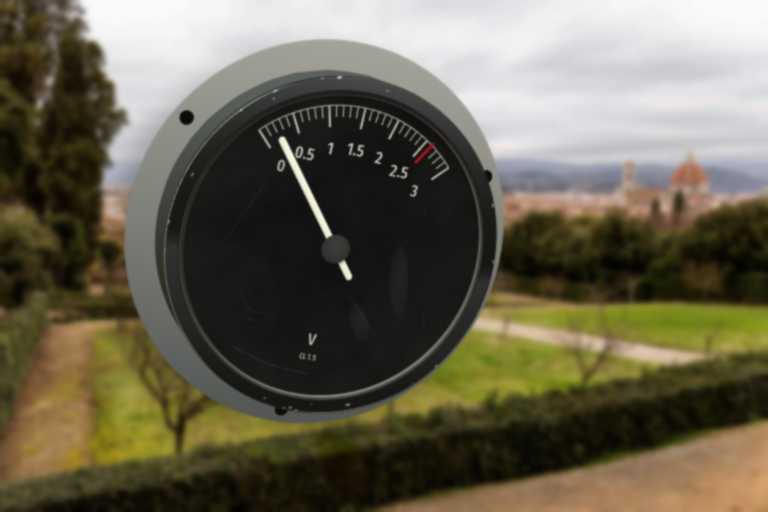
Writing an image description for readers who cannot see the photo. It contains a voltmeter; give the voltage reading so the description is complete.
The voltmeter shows 0.2 V
